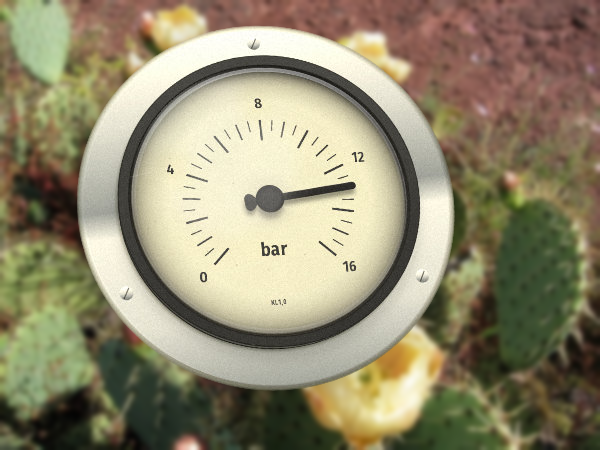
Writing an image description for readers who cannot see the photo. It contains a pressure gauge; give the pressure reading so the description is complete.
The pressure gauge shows 13 bar
